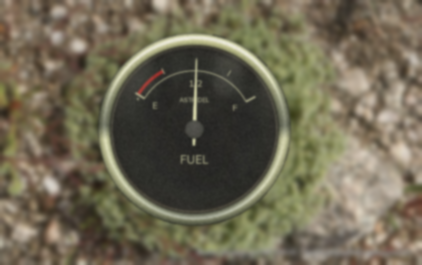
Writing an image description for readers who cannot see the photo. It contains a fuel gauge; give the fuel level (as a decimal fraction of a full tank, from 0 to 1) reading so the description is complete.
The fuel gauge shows 0.5
